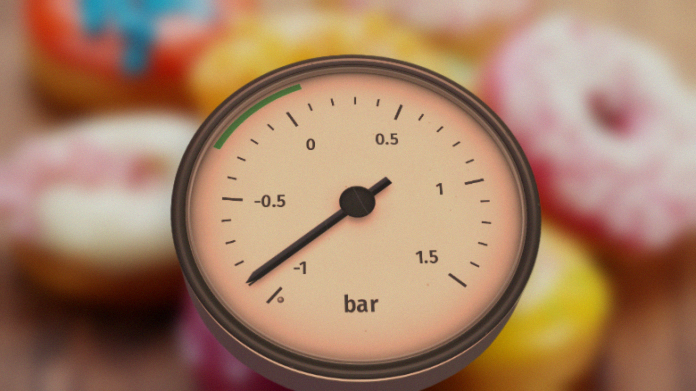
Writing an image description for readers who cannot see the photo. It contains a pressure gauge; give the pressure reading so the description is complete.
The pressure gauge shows -0.9 bar
